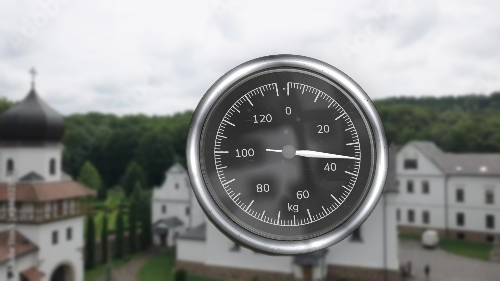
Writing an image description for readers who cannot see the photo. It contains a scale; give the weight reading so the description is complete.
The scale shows 35 kg
